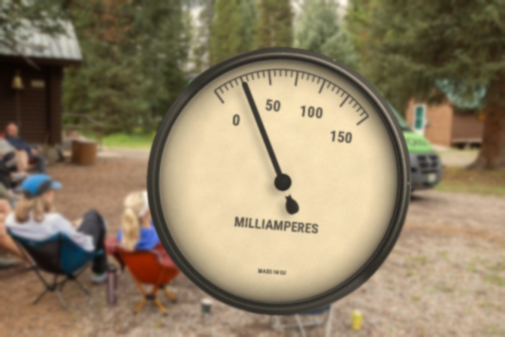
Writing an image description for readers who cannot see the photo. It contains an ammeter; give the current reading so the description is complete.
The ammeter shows 25 mA
